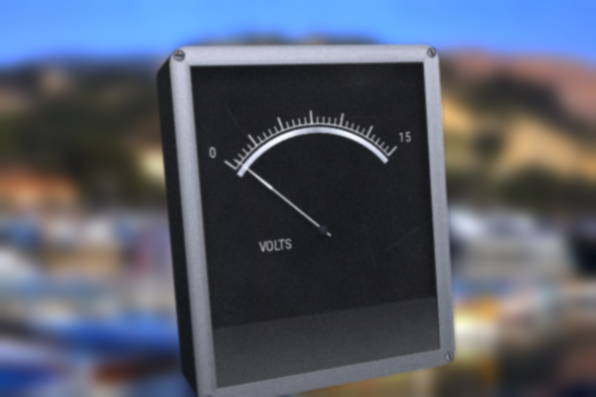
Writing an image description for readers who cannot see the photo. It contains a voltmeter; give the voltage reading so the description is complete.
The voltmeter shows 0.5 V
